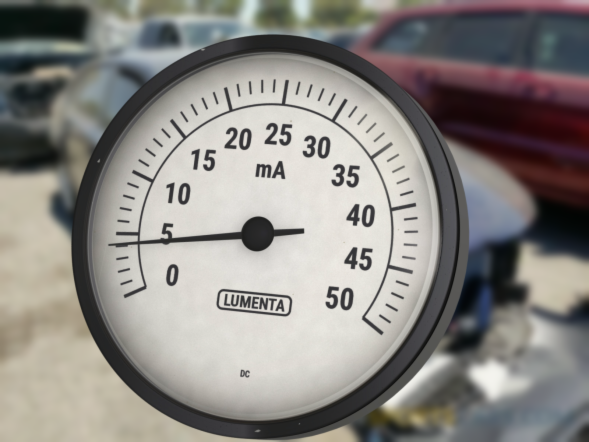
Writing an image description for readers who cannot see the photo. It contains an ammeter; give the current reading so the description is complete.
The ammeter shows 4 mA
